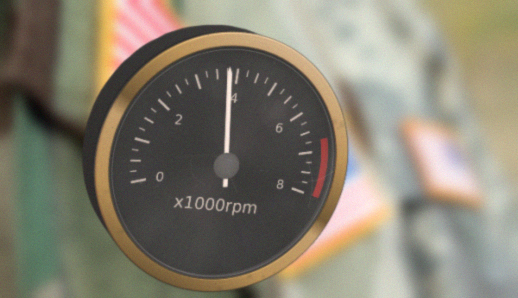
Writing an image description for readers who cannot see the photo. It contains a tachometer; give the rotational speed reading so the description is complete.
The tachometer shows 3750 rpm
